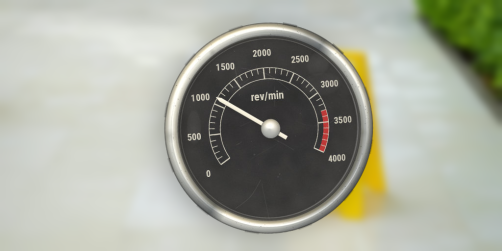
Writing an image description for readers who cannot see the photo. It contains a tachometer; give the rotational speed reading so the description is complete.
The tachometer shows 1100 rpm
